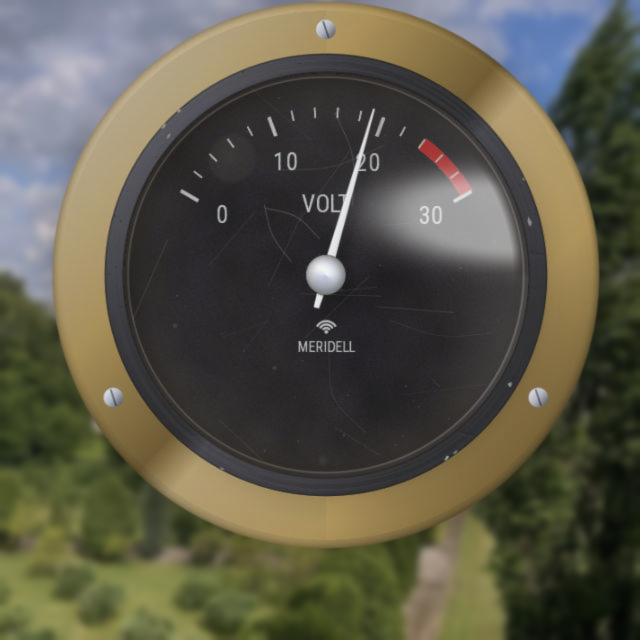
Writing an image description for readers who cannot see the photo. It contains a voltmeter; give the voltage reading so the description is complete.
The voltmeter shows 19 V
